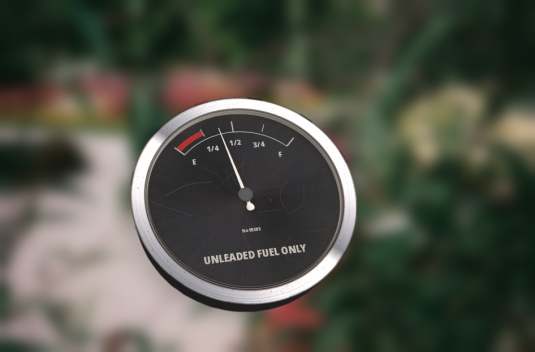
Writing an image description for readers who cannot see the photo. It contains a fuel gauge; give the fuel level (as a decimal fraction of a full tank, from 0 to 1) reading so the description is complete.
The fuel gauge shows 0.375
